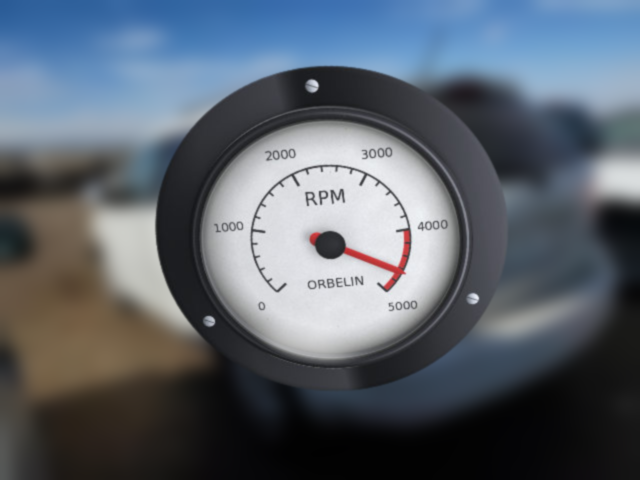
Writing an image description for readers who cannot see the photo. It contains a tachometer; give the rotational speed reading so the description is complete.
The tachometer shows 4600 rpm
